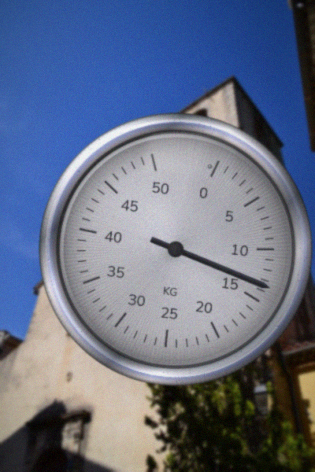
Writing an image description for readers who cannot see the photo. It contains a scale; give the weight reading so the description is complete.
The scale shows 13.5 kg
